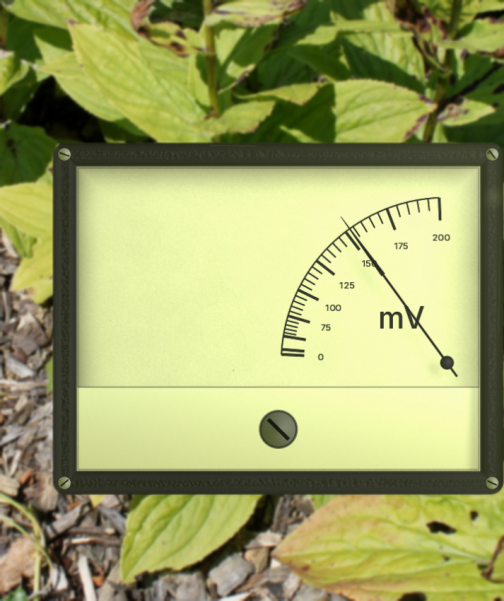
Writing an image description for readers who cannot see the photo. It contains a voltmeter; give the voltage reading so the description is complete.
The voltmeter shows 152.5 mV
